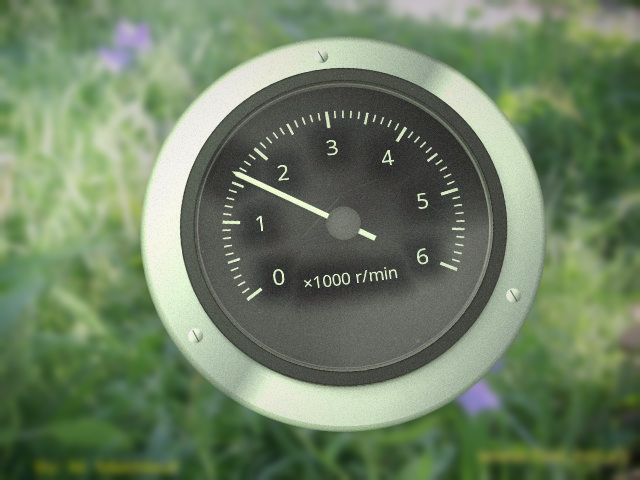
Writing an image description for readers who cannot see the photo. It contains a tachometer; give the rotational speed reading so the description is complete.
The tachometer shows 1600 rpm
